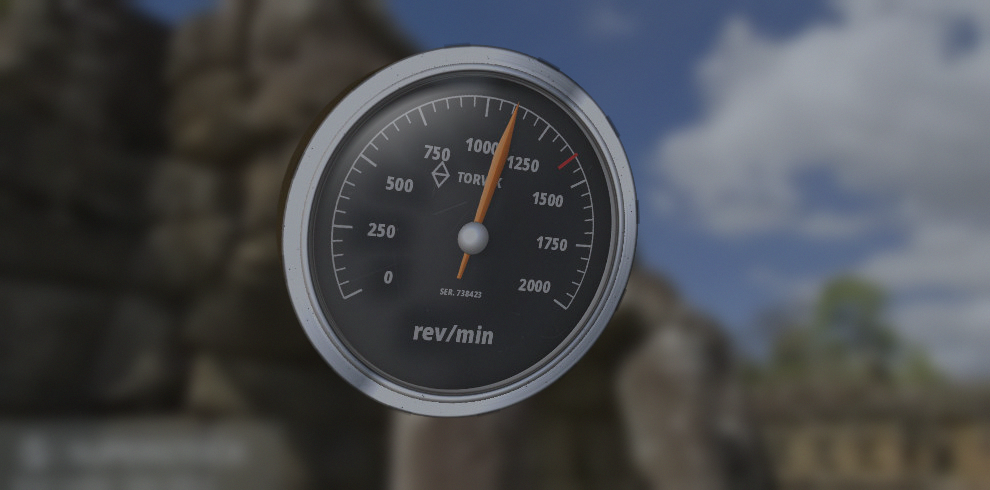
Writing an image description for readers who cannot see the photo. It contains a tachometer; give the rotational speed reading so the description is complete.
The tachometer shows 1100 rpm
